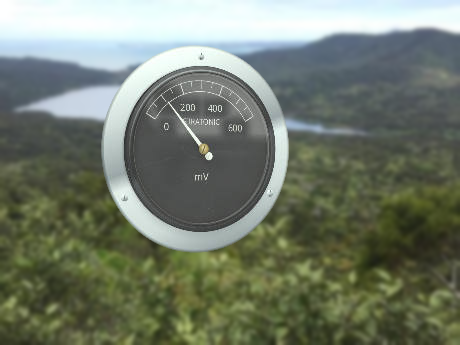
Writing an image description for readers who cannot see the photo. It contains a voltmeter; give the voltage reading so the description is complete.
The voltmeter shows 100 mV
